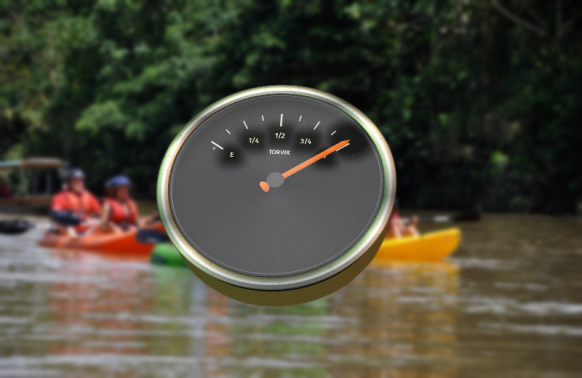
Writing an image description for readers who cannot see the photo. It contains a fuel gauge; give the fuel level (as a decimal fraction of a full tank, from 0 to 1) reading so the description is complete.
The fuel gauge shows 1
